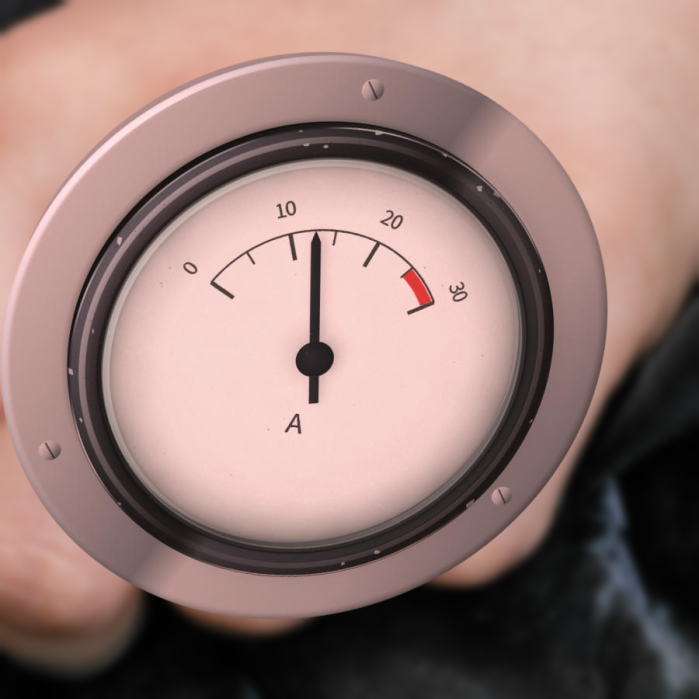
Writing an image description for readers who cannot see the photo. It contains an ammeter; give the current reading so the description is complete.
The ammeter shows 12.5 A
